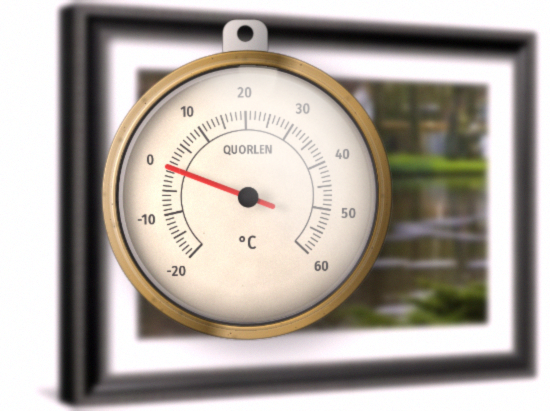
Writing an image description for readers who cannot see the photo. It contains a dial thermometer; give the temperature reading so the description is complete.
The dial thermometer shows 0 °C
